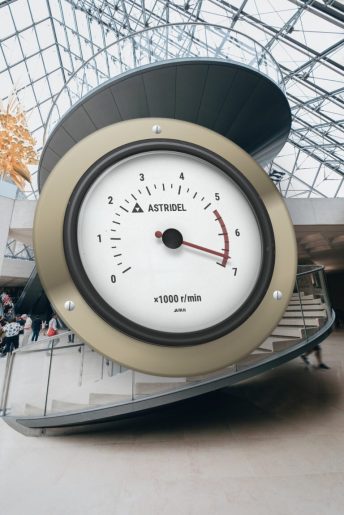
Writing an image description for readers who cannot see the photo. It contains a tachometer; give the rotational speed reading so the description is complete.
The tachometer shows 6750 rpm
